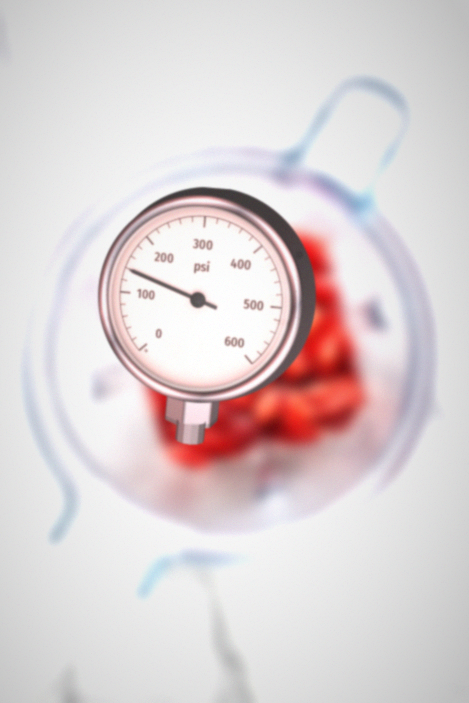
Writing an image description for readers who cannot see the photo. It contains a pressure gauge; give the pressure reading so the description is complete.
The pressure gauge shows 140 psi
